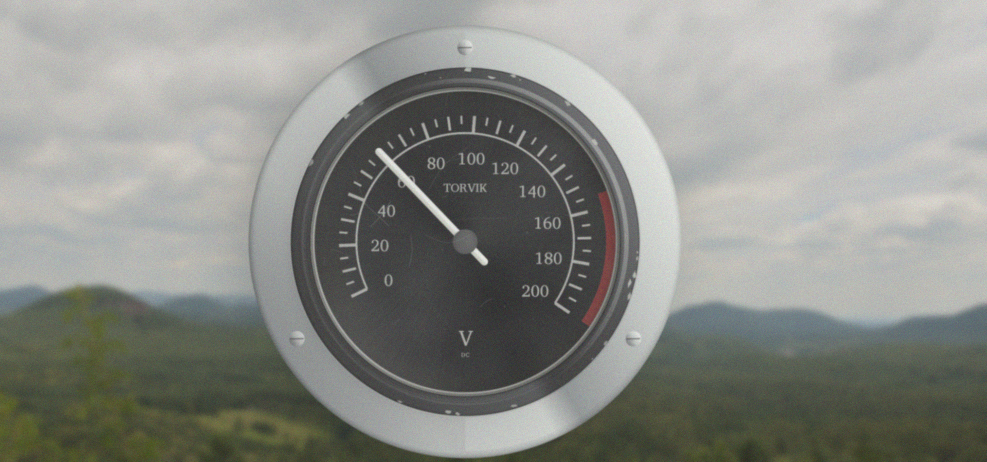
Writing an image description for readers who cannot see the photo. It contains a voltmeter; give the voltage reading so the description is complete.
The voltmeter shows 60 V
